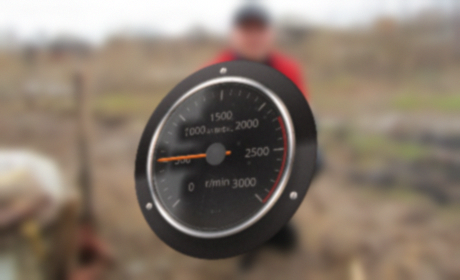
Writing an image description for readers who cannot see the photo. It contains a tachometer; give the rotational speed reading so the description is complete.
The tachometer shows 500 rpm
